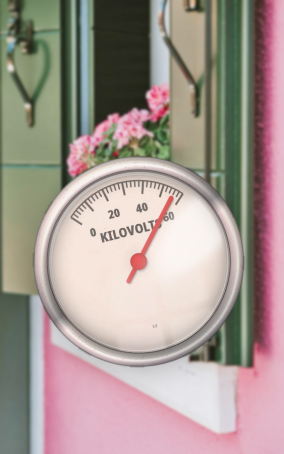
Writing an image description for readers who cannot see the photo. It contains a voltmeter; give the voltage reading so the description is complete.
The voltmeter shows 56 kV
